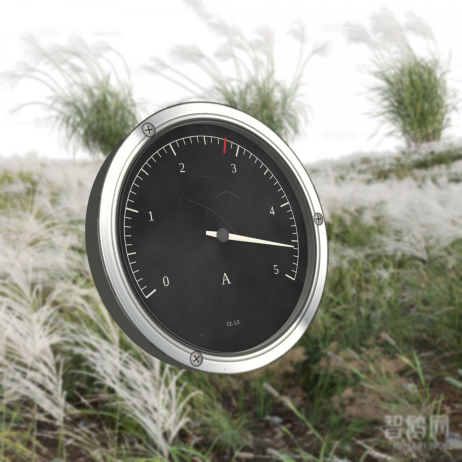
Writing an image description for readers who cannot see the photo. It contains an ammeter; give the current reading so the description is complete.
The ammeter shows 4.6 A
